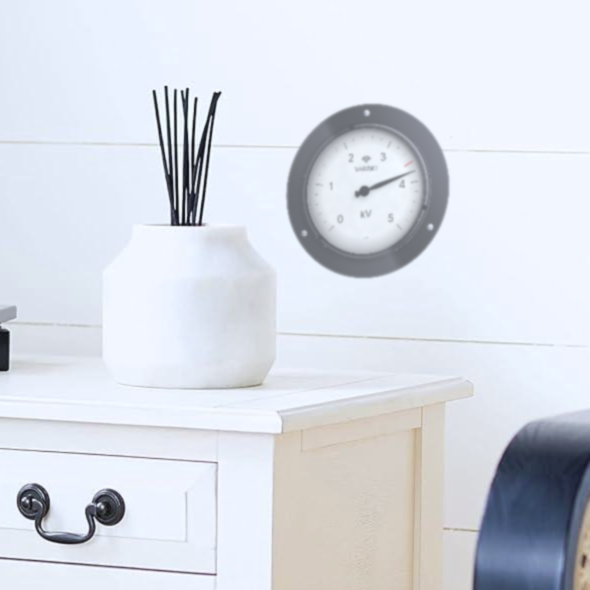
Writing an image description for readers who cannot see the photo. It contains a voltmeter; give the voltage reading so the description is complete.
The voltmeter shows 3.8 kV
